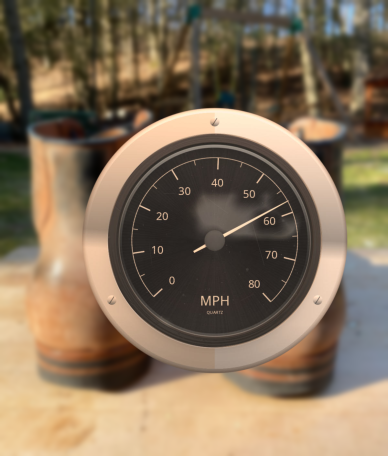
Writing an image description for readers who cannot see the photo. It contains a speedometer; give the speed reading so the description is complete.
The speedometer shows 57.5 mph
